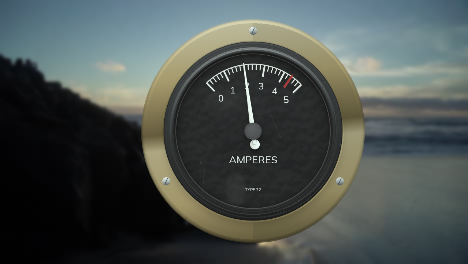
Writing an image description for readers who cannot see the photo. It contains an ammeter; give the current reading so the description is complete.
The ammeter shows 2 A
